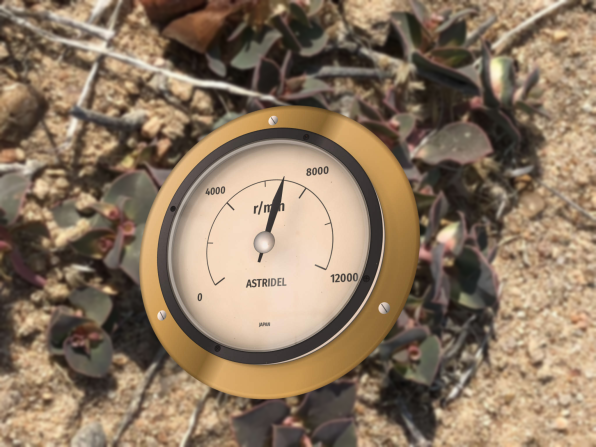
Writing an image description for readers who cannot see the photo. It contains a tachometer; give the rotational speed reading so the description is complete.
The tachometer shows 7000 rpm
